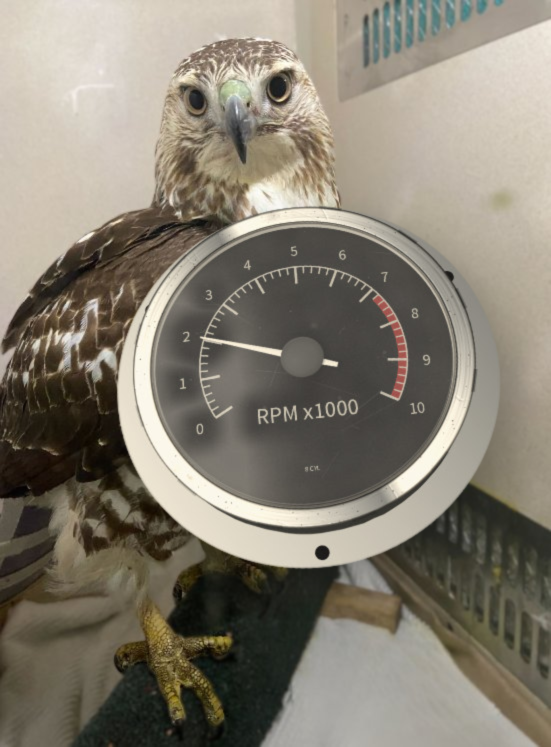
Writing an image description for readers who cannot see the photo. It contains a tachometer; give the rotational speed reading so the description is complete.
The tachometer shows 2000 rpm
